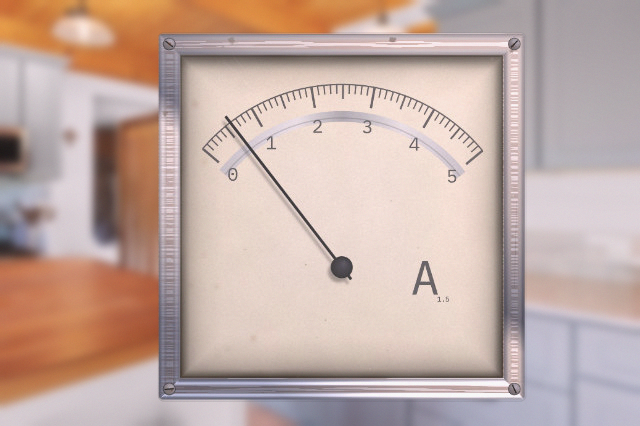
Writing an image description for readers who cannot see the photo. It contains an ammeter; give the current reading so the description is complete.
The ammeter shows 0.6 A
